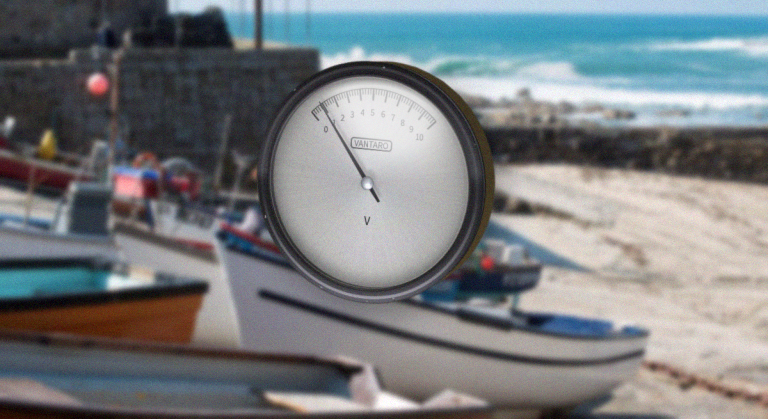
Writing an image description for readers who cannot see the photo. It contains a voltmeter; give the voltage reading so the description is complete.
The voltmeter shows 1 V
